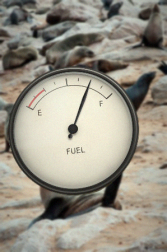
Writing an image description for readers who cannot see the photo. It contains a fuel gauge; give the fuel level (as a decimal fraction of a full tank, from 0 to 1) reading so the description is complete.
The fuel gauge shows 0.75
